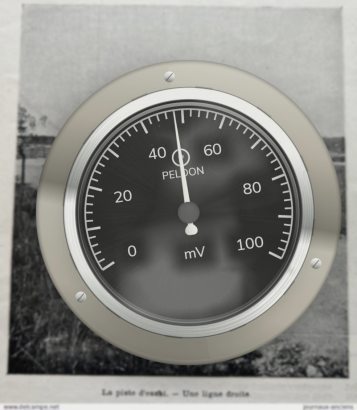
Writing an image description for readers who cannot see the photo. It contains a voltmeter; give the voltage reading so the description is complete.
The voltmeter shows 48 mV
